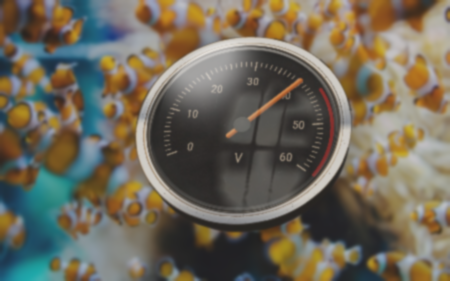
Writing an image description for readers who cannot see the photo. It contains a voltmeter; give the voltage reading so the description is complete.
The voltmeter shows 40 V
